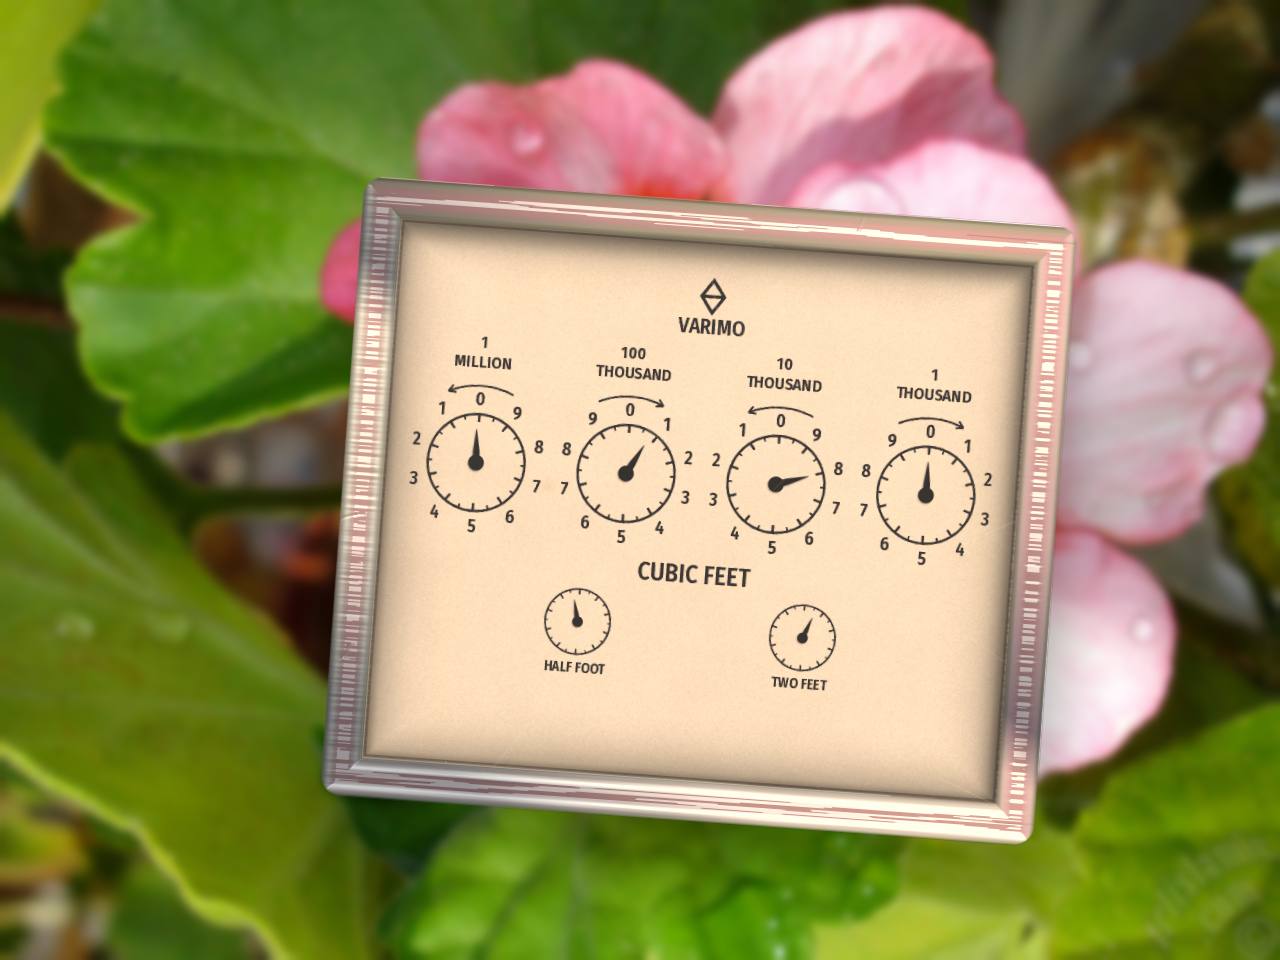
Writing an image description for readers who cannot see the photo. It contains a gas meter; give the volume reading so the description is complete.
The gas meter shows 8000 ft³
